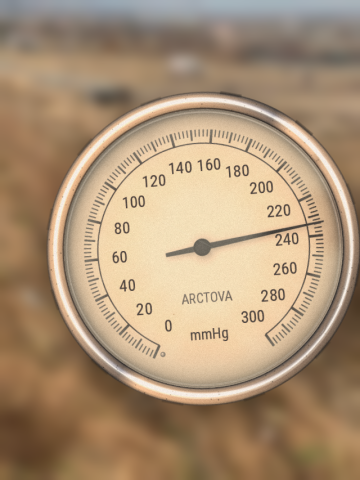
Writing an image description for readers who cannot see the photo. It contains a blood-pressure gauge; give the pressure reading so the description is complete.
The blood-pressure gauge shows 234 mmHg
